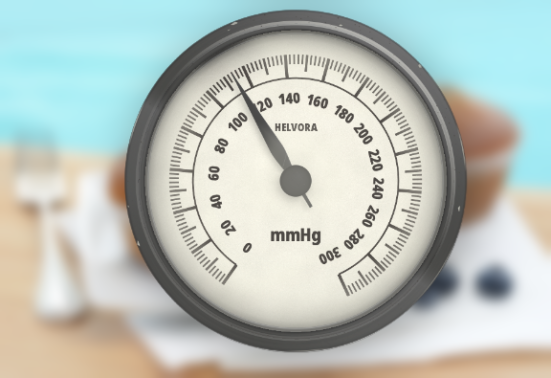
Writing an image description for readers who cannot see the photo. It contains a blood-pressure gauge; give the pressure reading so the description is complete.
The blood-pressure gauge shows 114 mmHg
